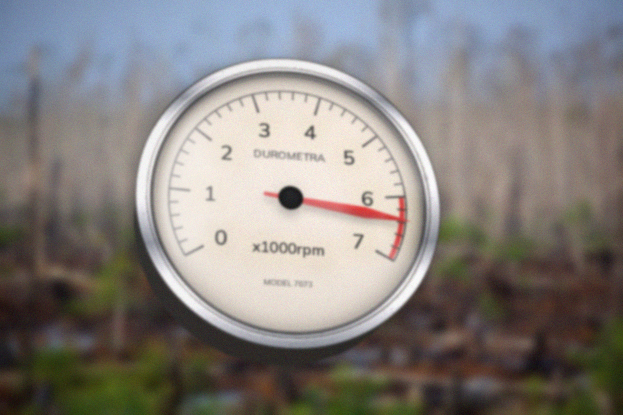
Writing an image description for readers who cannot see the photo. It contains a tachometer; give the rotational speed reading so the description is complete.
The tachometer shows 6400 rpm
